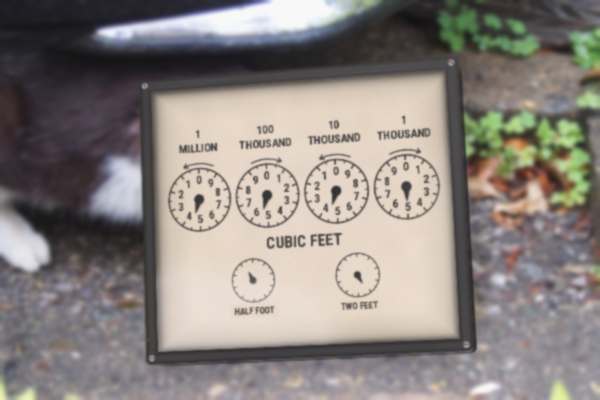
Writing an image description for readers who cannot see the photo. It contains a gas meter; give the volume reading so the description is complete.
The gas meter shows 454500 ft³
